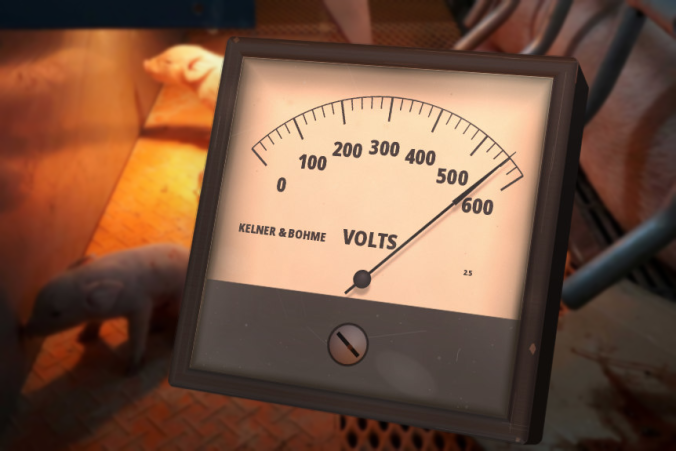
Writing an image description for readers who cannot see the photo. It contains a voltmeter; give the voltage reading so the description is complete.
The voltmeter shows 560 V
